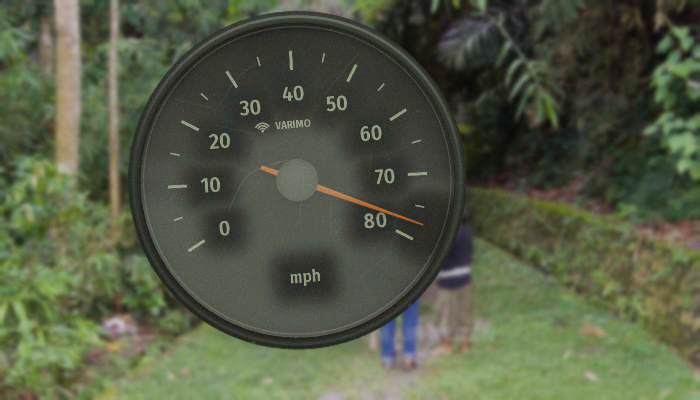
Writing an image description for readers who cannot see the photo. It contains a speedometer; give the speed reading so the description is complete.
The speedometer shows 77.5 mph
